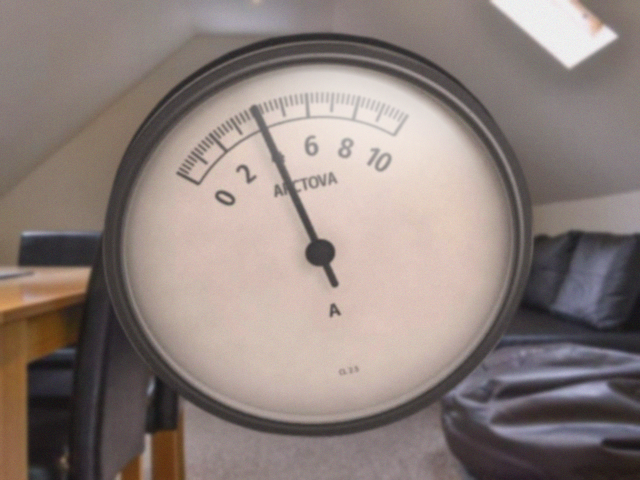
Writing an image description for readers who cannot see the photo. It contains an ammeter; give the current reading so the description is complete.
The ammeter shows 4 A
